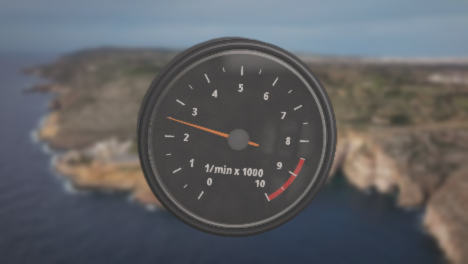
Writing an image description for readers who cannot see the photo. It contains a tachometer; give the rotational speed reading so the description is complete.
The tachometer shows 2500 rpm
